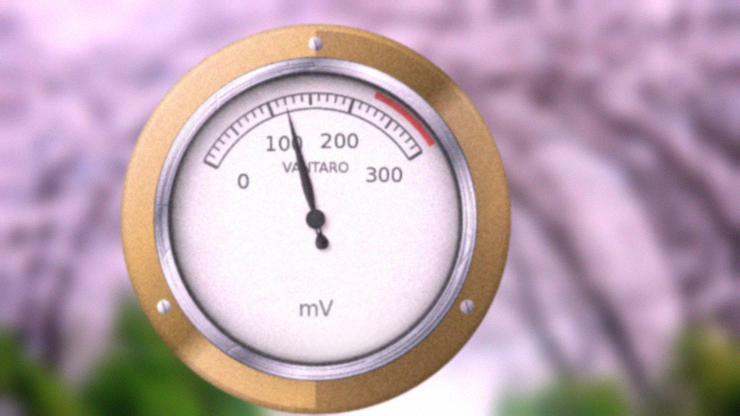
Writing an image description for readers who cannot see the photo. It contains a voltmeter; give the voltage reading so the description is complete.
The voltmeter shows 120 mV
